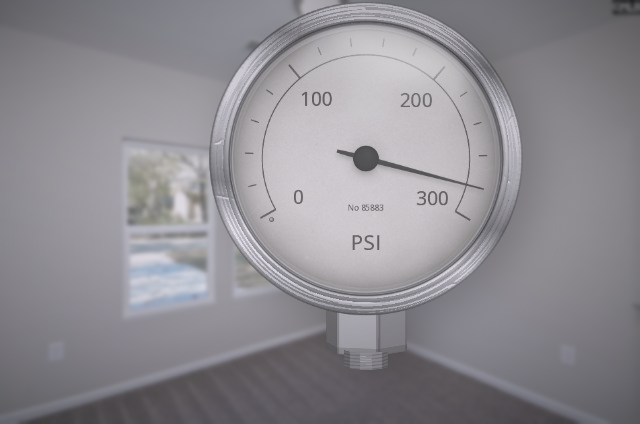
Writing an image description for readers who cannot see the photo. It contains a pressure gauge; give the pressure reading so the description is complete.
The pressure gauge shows 280 psi
